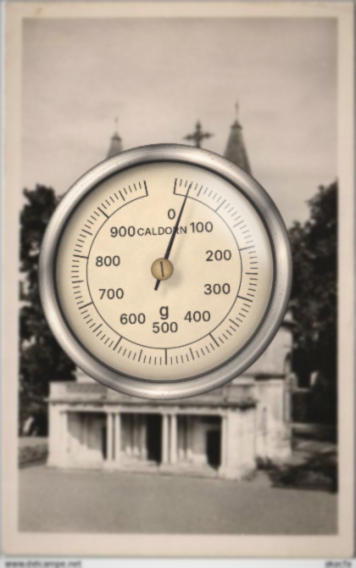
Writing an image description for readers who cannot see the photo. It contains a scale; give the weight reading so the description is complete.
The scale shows 30 g
